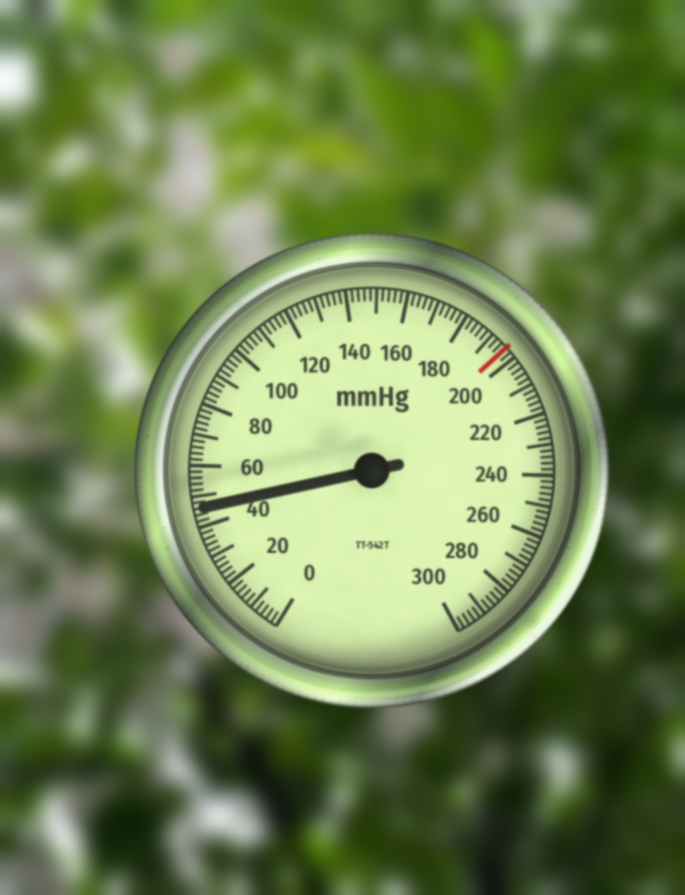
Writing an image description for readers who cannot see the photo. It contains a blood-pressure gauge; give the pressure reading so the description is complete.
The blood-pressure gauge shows 46 mmHg
